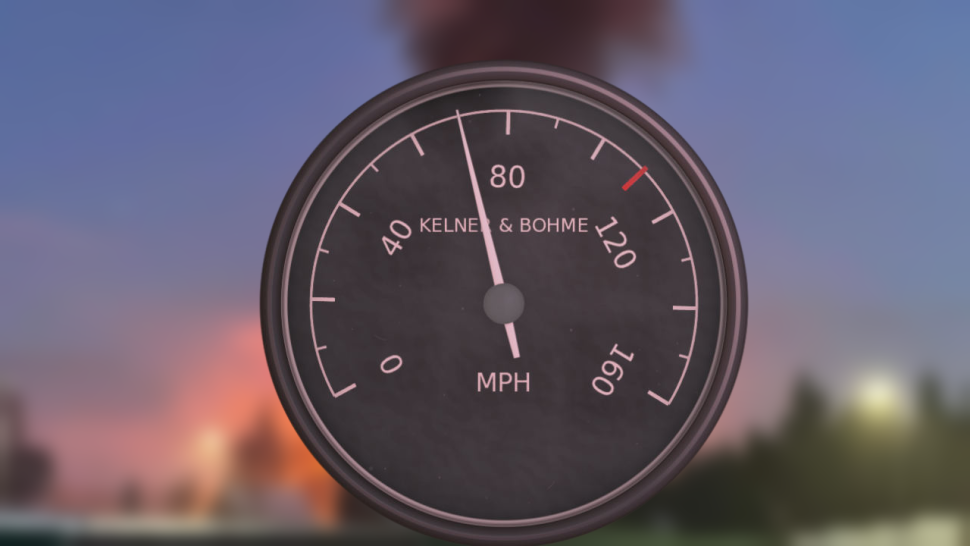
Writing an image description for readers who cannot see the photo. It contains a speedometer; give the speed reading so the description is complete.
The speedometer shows 70 mph
